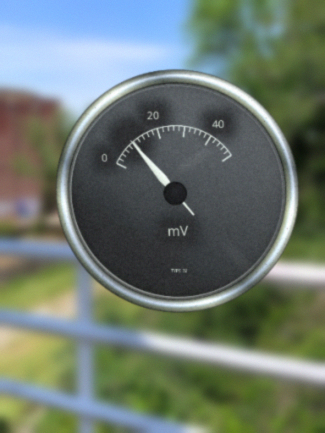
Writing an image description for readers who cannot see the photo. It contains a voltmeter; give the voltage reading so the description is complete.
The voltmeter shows 10 mV
